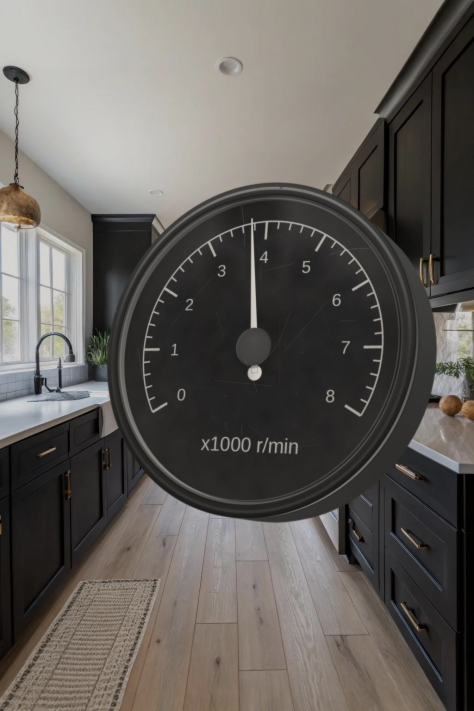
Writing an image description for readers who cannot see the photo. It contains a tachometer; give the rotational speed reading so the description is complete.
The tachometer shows 3800 rpm
